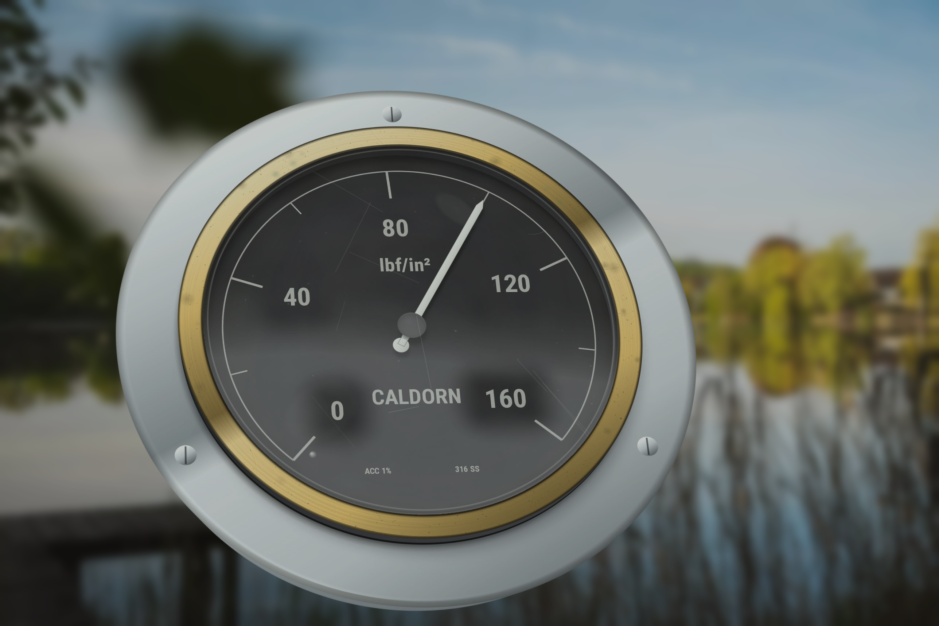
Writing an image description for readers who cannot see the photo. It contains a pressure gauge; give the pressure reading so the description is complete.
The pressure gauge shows 100 psi
